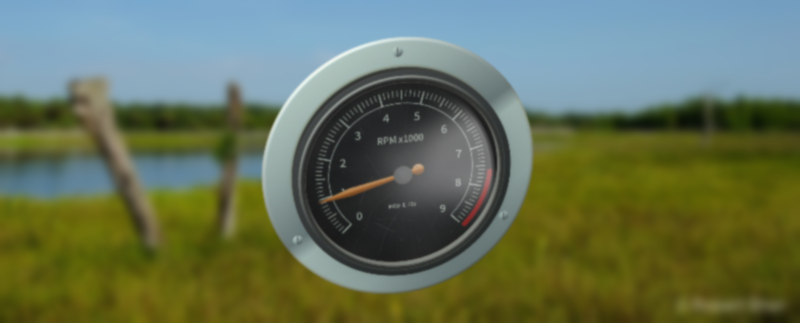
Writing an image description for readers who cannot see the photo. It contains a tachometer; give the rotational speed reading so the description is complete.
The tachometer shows 1000 rpm
